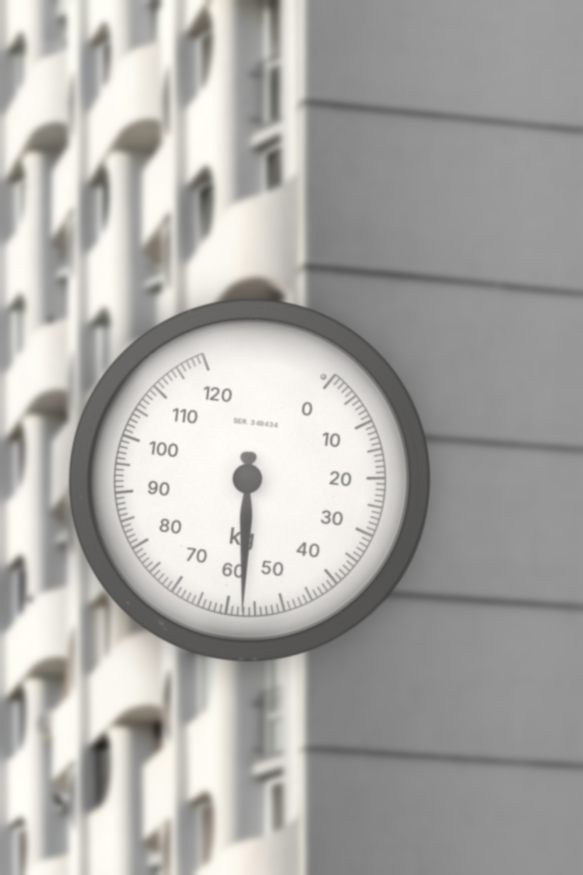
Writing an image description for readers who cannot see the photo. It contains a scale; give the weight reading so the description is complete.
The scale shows 57 kg
